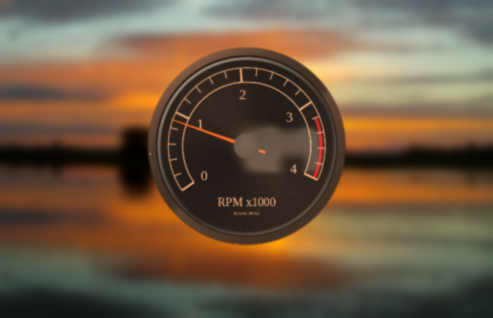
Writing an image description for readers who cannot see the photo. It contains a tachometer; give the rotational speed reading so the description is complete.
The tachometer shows 900 rpm
